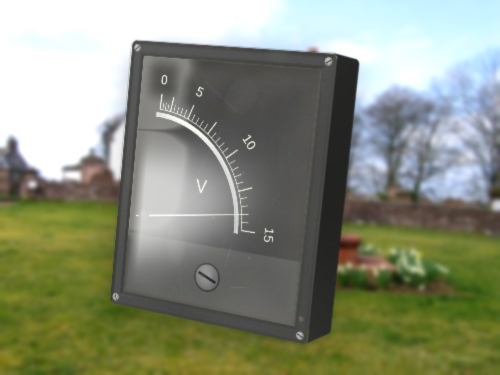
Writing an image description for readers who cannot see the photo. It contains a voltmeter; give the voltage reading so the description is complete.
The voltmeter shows 14 V
